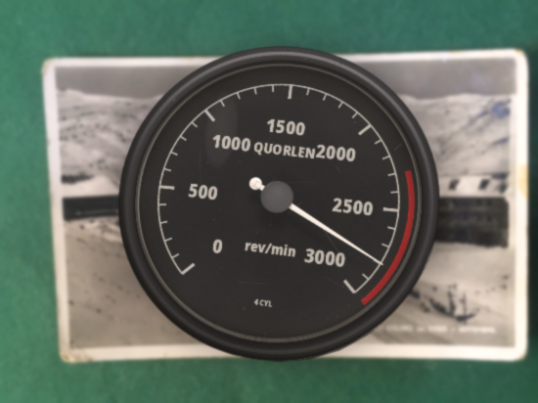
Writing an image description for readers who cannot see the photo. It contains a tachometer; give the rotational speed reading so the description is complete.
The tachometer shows 2800 rpm
